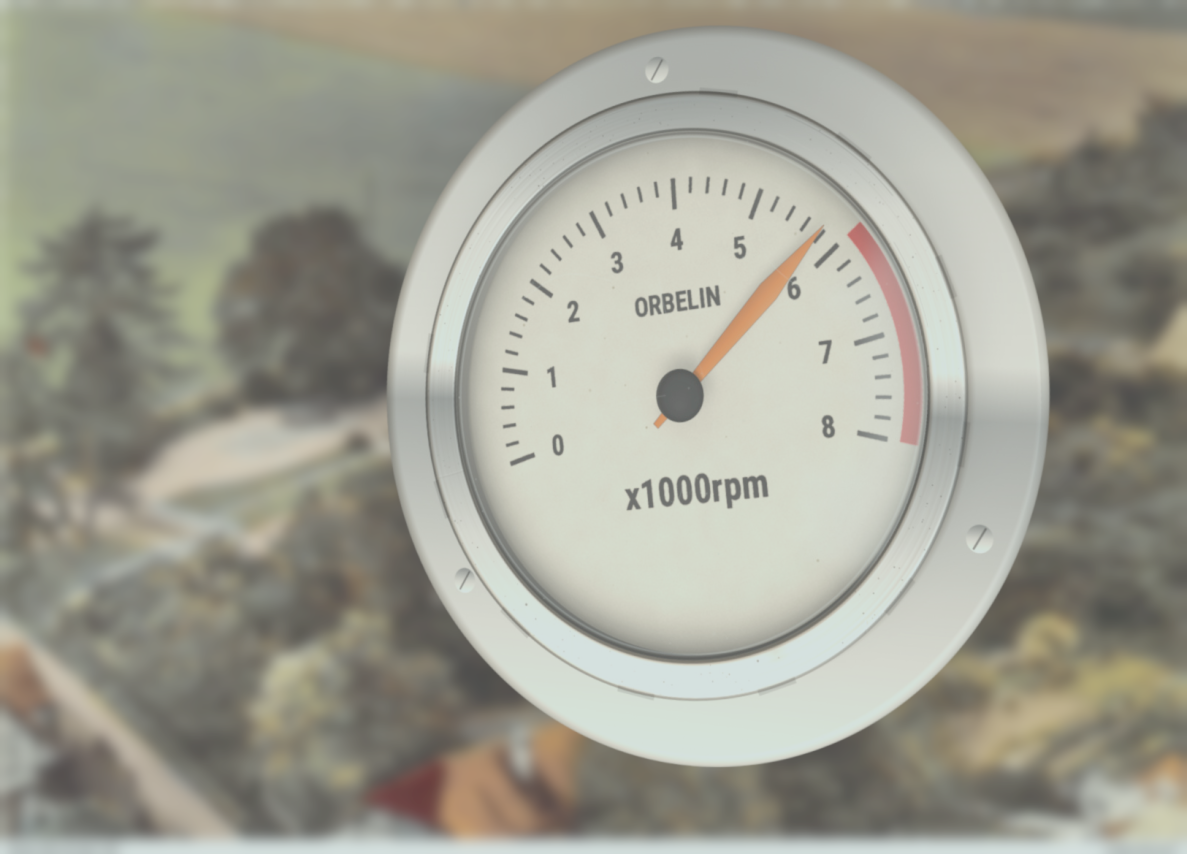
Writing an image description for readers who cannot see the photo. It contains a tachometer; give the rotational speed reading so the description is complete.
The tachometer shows 5800 rpm
